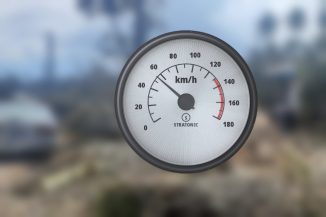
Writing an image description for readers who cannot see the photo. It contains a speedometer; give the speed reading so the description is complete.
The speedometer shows 55 km/h
